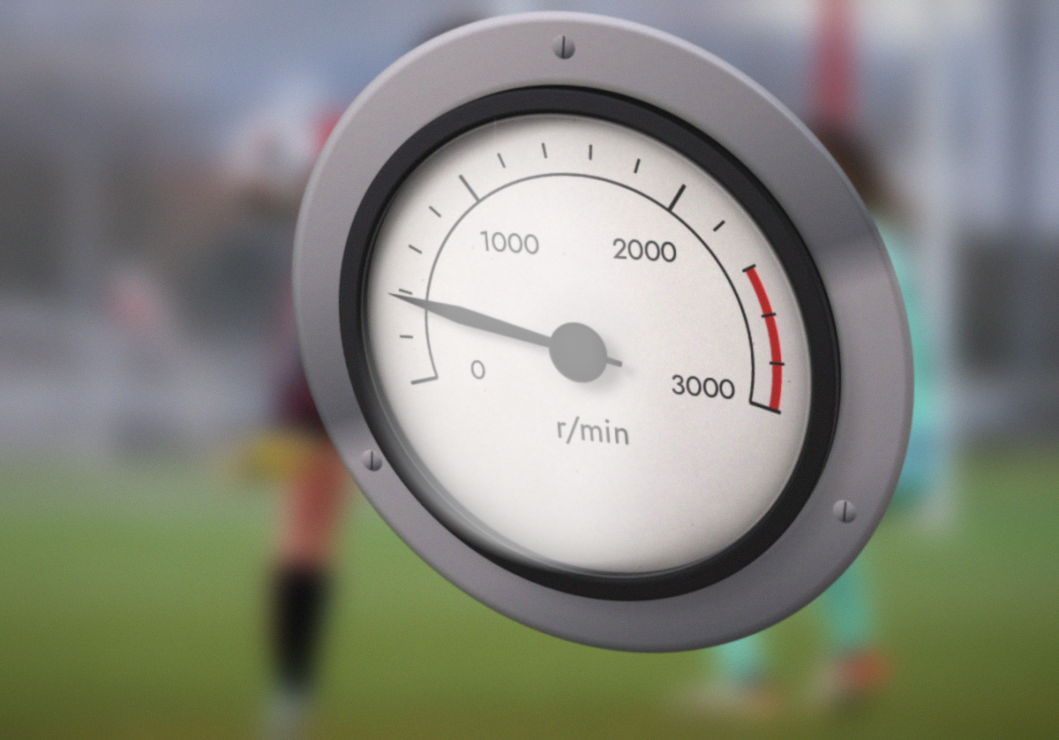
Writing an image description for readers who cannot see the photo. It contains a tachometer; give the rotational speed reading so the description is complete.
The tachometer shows 400 rpm
